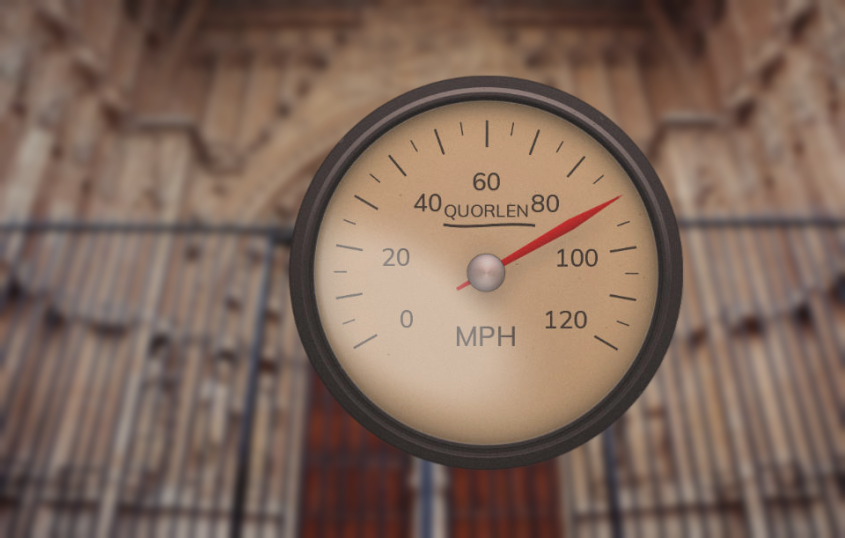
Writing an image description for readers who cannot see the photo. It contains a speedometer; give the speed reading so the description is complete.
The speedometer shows 90 mph
